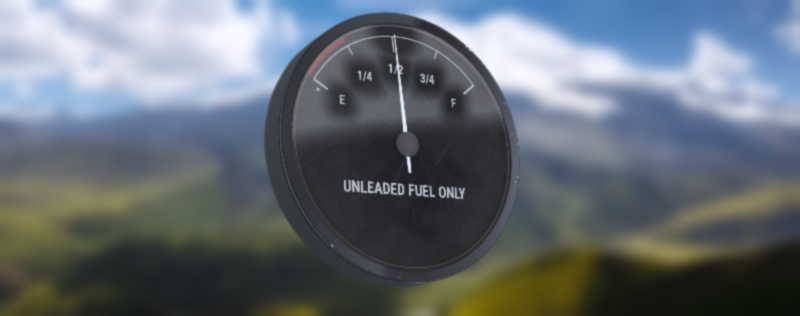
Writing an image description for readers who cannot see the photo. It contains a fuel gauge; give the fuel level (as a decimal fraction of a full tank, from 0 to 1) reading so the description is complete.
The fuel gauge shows 0.5
